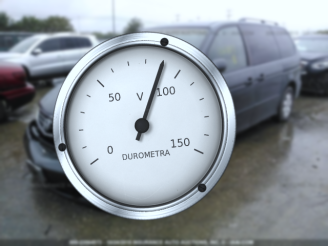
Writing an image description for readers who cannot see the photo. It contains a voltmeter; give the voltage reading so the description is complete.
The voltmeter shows 90 V
